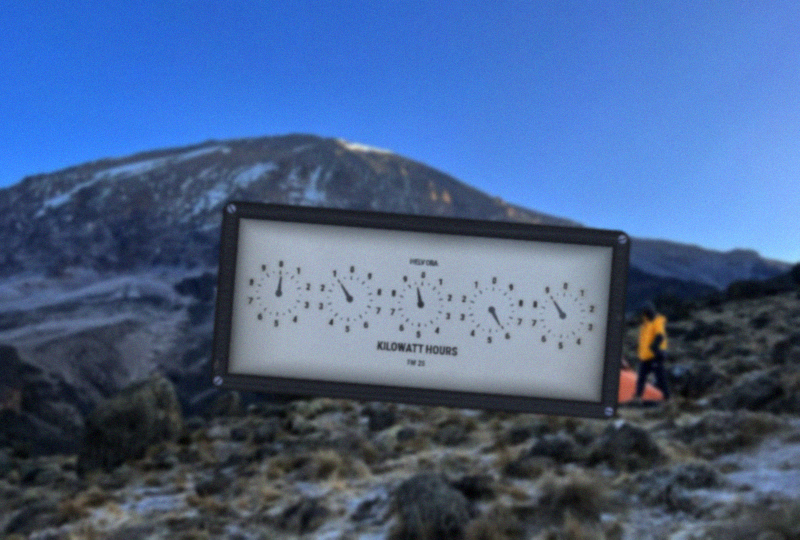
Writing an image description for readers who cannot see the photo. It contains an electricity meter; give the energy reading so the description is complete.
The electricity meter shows 959 kWh
